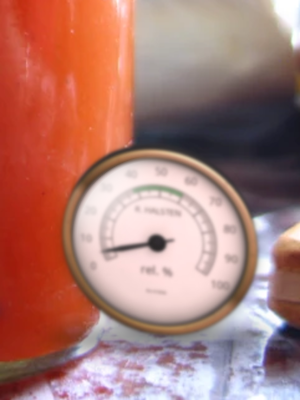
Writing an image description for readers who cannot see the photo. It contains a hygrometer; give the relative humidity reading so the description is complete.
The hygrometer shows 5 %
